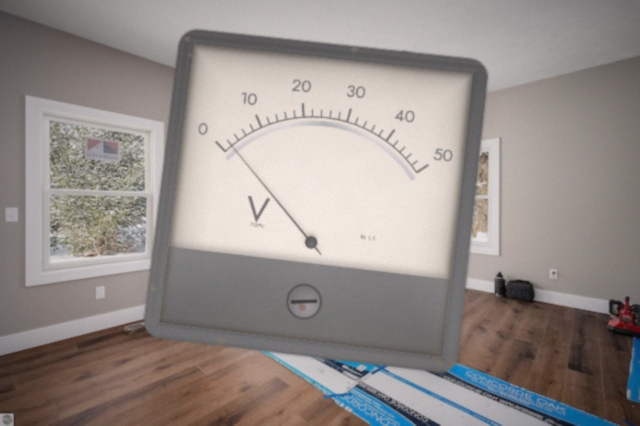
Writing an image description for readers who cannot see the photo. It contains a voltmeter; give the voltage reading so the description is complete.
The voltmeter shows 2 V
